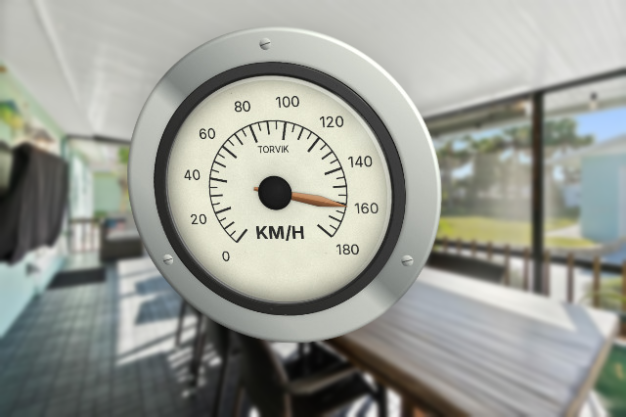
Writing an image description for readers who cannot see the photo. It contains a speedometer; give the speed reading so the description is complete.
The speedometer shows 160 km/h
